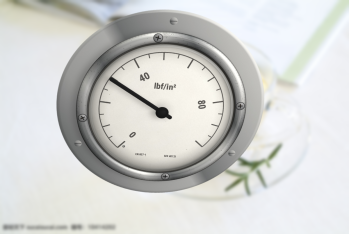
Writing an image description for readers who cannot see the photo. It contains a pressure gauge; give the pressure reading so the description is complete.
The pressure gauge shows 30 psi
